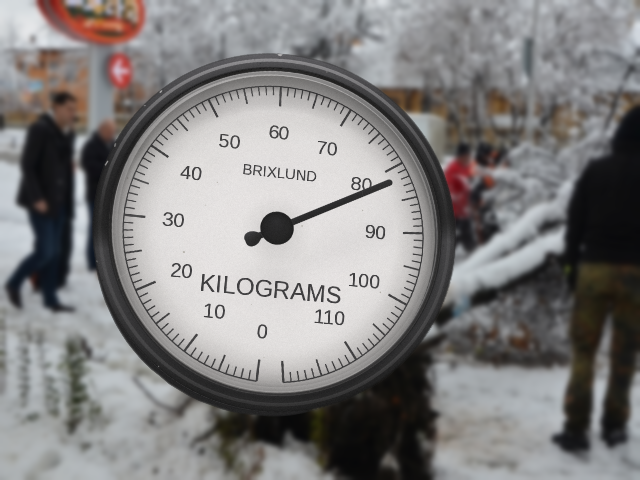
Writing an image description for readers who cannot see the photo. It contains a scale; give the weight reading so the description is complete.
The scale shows 82 kg
